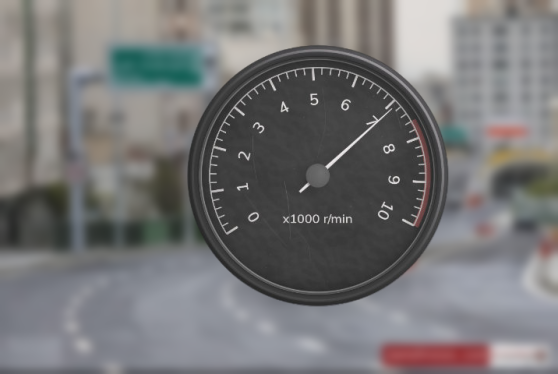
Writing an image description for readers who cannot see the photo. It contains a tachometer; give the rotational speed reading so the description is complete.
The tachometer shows 7100 rpm
